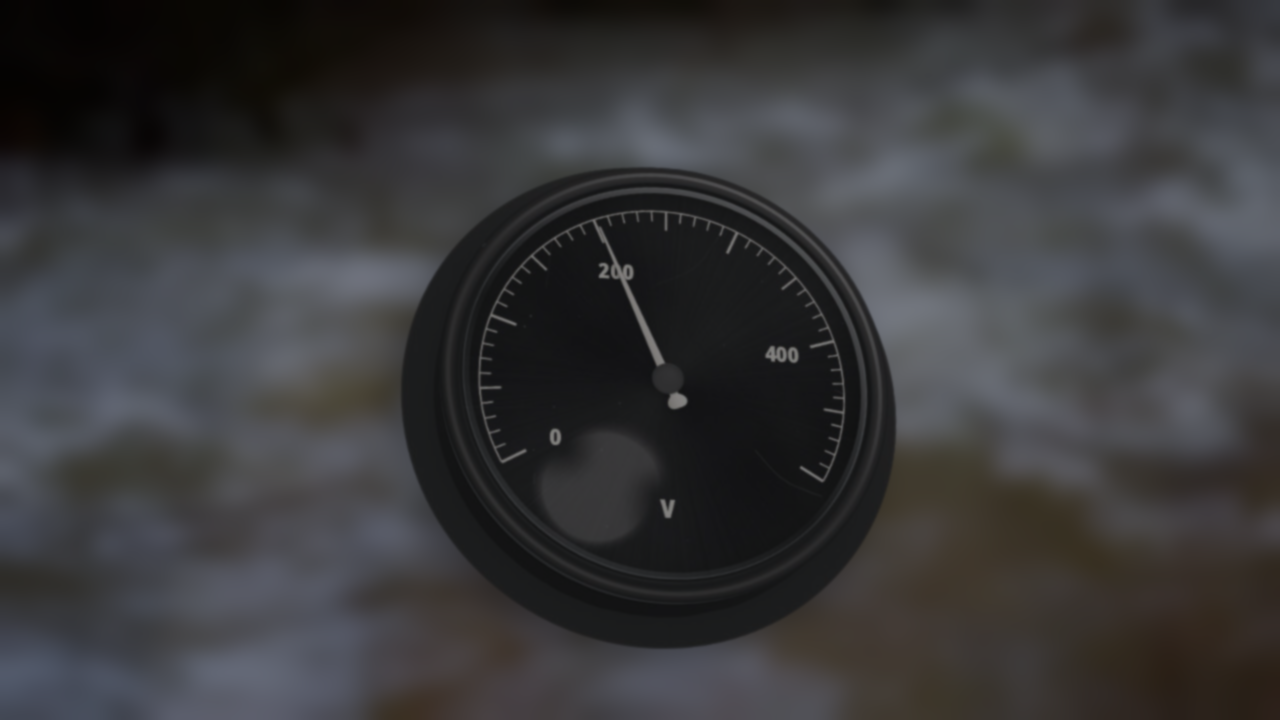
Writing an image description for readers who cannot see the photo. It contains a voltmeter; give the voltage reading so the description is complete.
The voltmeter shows 200 V
